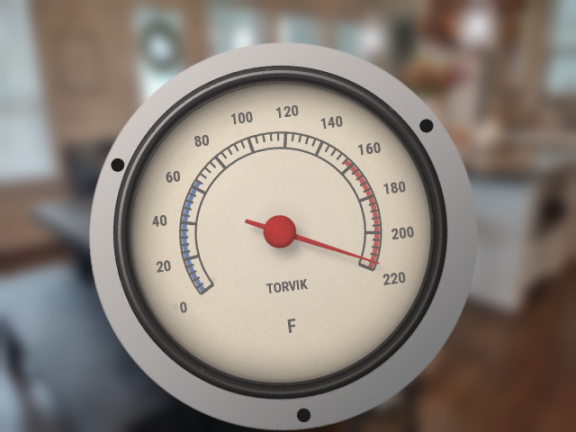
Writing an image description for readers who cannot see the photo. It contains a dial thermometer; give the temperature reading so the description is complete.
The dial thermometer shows 216 °F
